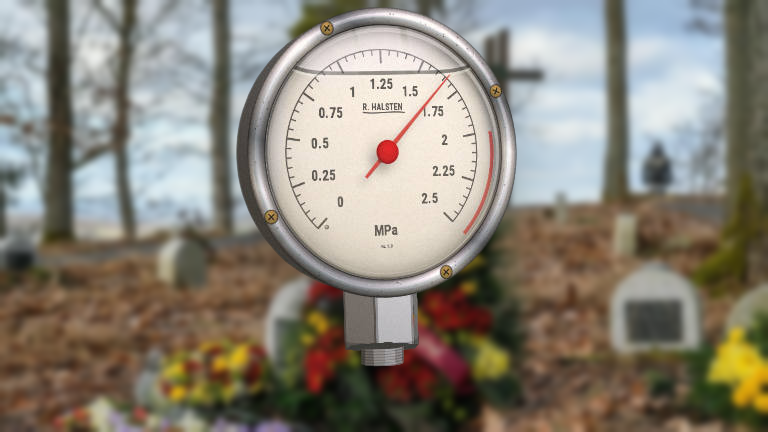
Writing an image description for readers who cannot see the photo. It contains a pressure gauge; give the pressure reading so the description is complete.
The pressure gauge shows 1.65 MPa
